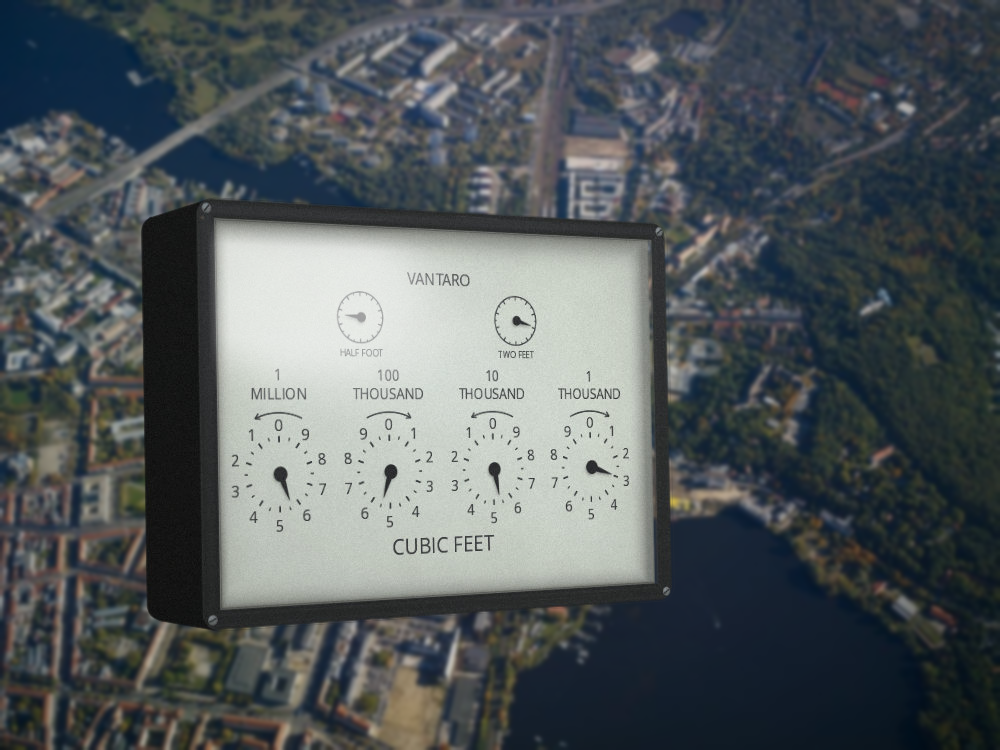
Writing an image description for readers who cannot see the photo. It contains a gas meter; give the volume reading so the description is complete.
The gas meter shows 555300 ft³
